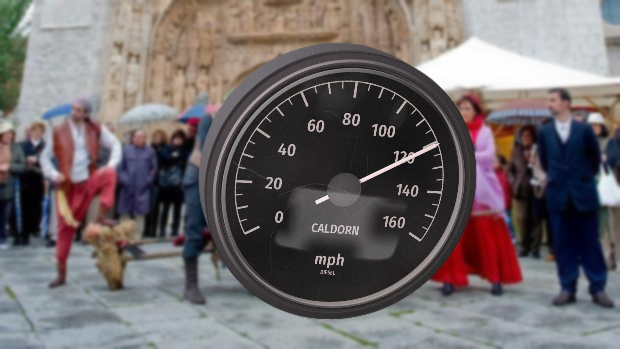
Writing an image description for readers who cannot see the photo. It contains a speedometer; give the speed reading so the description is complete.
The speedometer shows 120 mph
